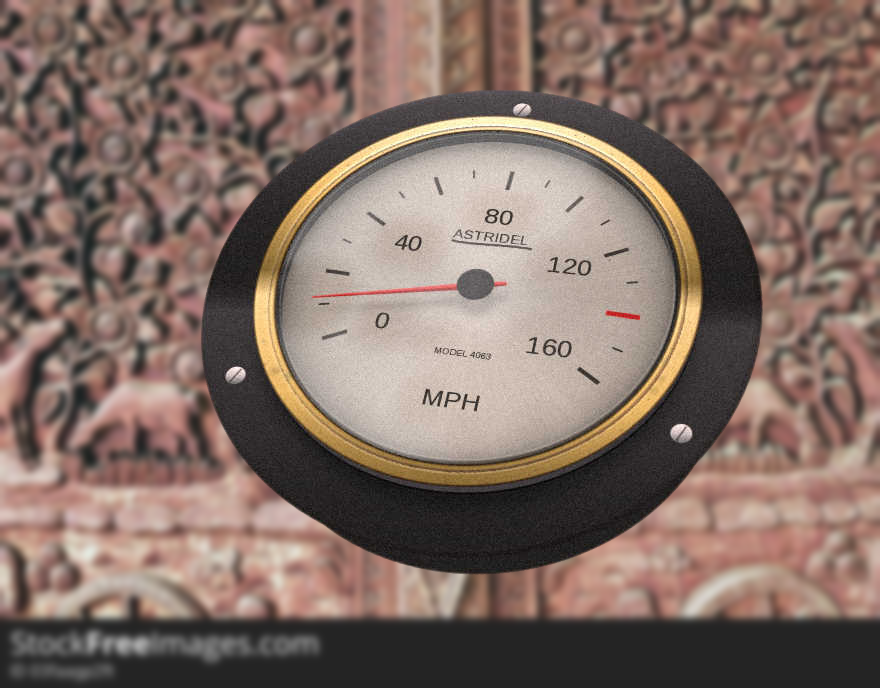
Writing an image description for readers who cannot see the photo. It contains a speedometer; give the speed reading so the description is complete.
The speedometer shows 10 mph
